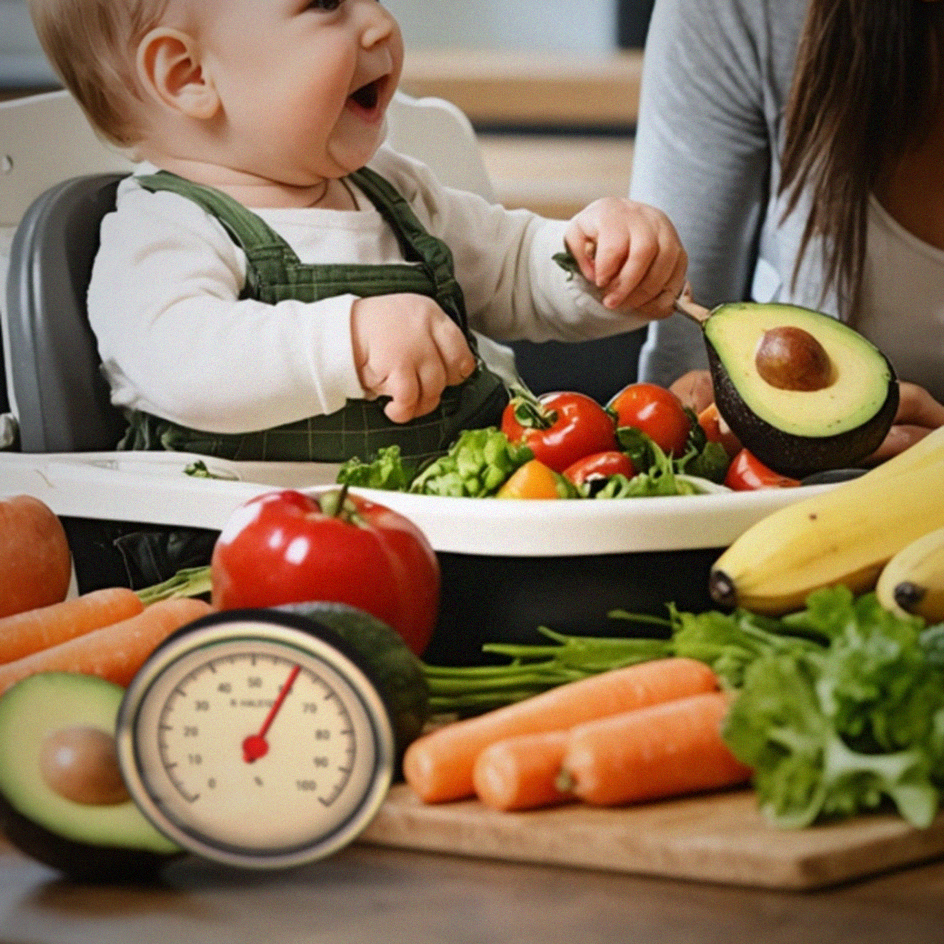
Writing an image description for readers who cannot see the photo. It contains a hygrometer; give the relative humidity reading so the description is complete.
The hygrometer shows 60 %
